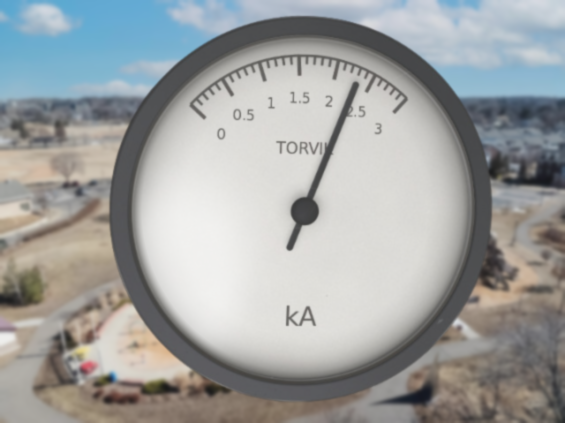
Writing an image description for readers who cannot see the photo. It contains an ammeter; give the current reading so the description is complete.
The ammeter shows 2.3 kA
